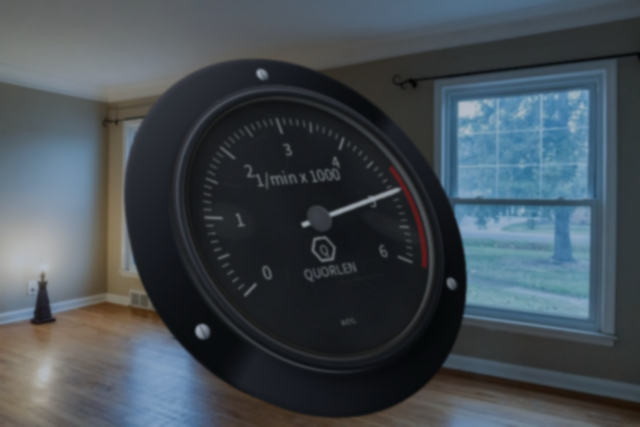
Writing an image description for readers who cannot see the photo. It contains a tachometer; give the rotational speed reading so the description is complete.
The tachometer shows 5000 rpm
